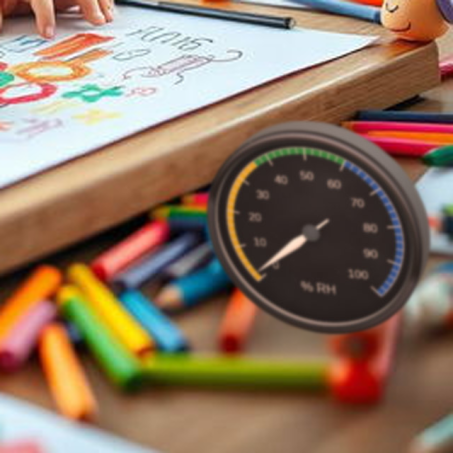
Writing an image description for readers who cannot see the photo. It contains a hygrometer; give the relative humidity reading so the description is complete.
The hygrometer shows 2 %
